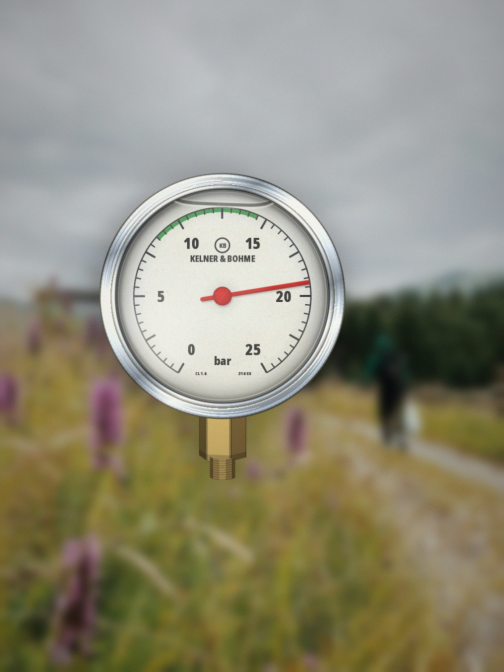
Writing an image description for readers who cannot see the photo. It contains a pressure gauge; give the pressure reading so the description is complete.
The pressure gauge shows 19.25 bar
